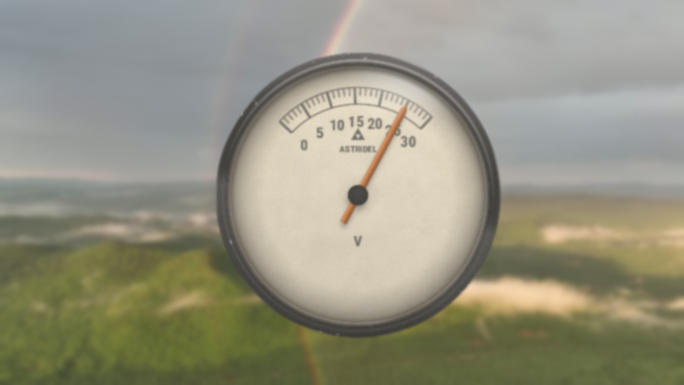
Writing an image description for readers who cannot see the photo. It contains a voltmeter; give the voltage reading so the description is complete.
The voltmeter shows 25 V
